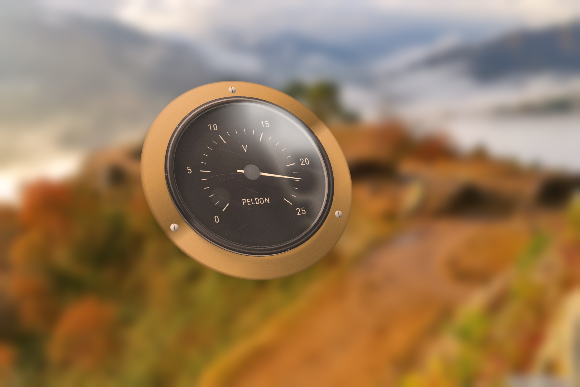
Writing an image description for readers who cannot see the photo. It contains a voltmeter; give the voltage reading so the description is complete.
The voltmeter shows 22 V
